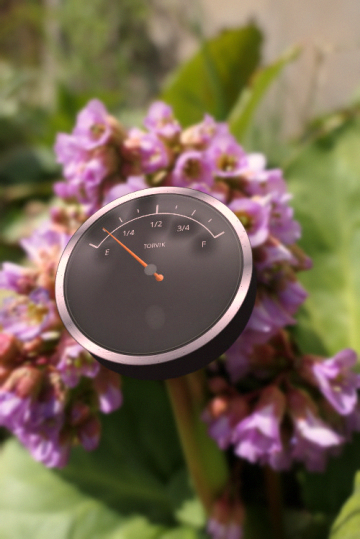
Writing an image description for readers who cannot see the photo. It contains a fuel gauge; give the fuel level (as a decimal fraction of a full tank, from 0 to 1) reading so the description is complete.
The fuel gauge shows 0.125
